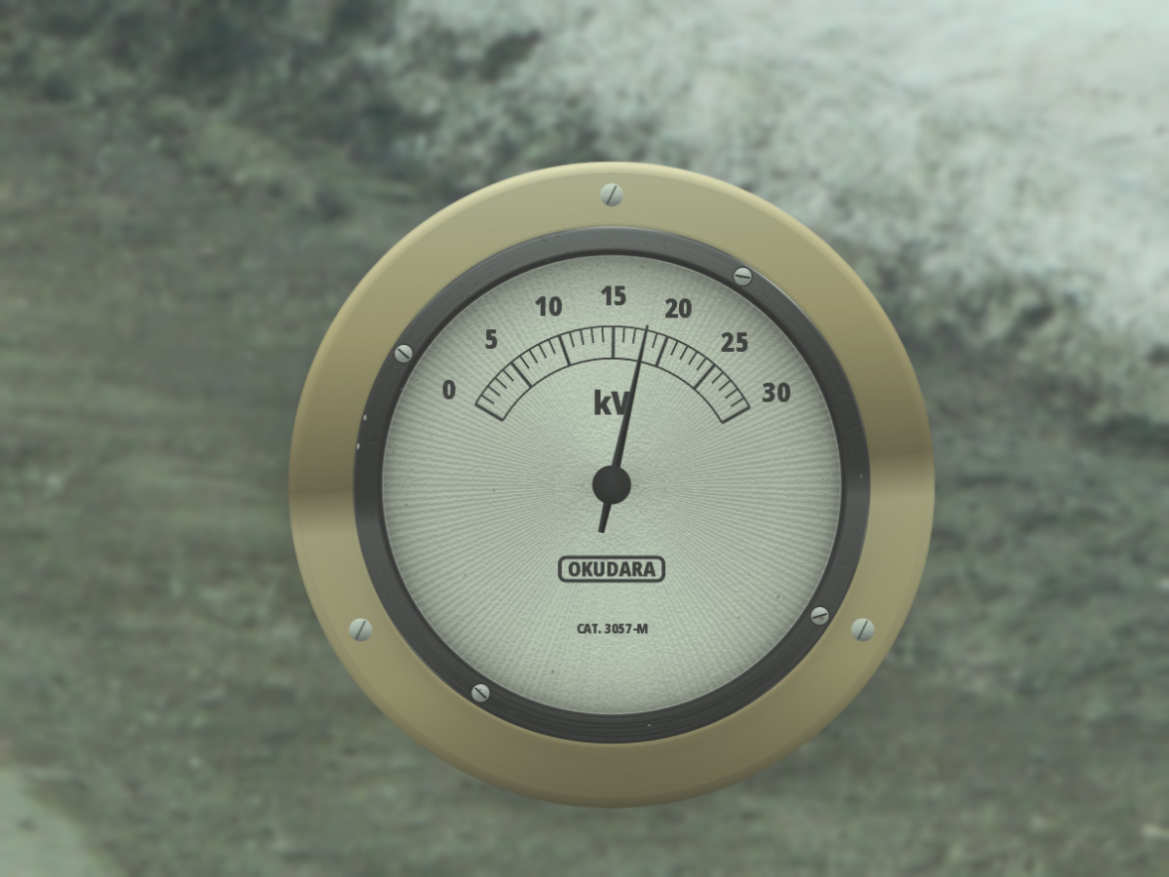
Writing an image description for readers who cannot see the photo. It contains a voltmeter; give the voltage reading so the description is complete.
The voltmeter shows 18 kV
